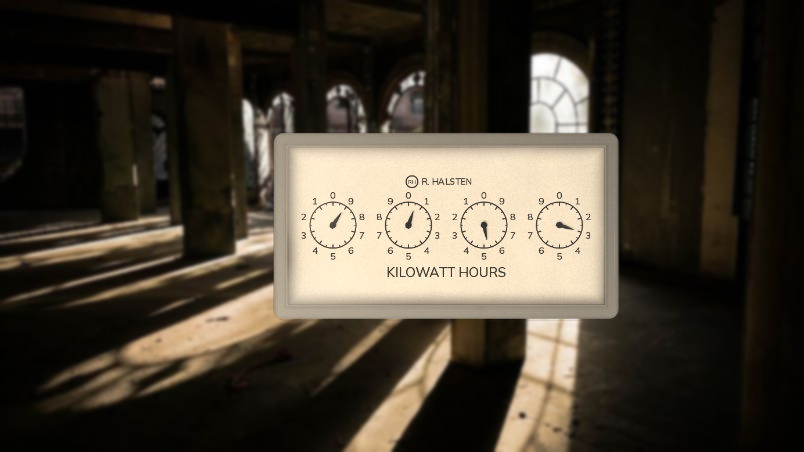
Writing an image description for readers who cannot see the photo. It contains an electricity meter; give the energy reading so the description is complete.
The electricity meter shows 9053 kWh
